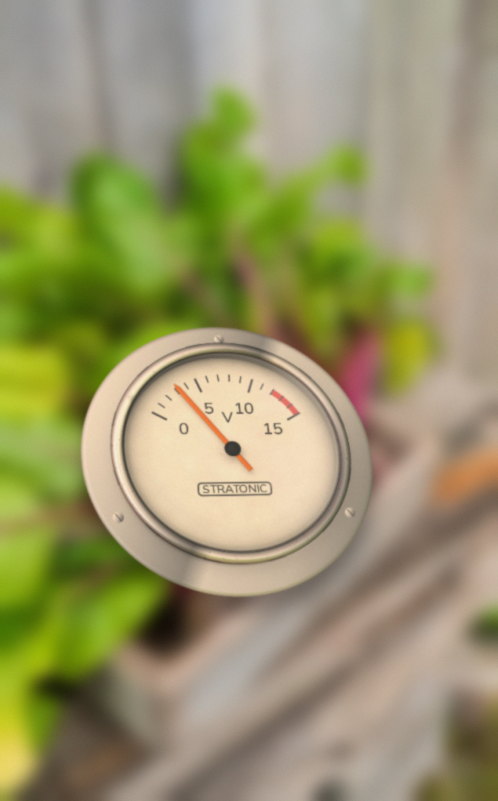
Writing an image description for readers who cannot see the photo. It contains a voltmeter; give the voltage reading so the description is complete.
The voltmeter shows 3 V
